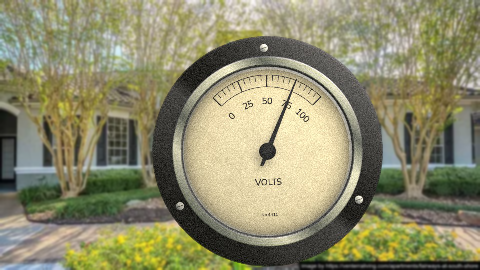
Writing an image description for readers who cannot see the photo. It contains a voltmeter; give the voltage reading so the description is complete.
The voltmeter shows 75 V
